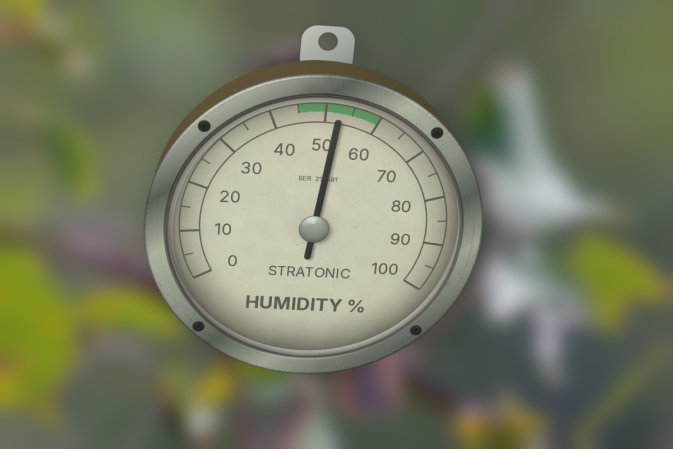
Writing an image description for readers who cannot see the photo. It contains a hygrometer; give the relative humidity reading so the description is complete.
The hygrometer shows 52.5 %
